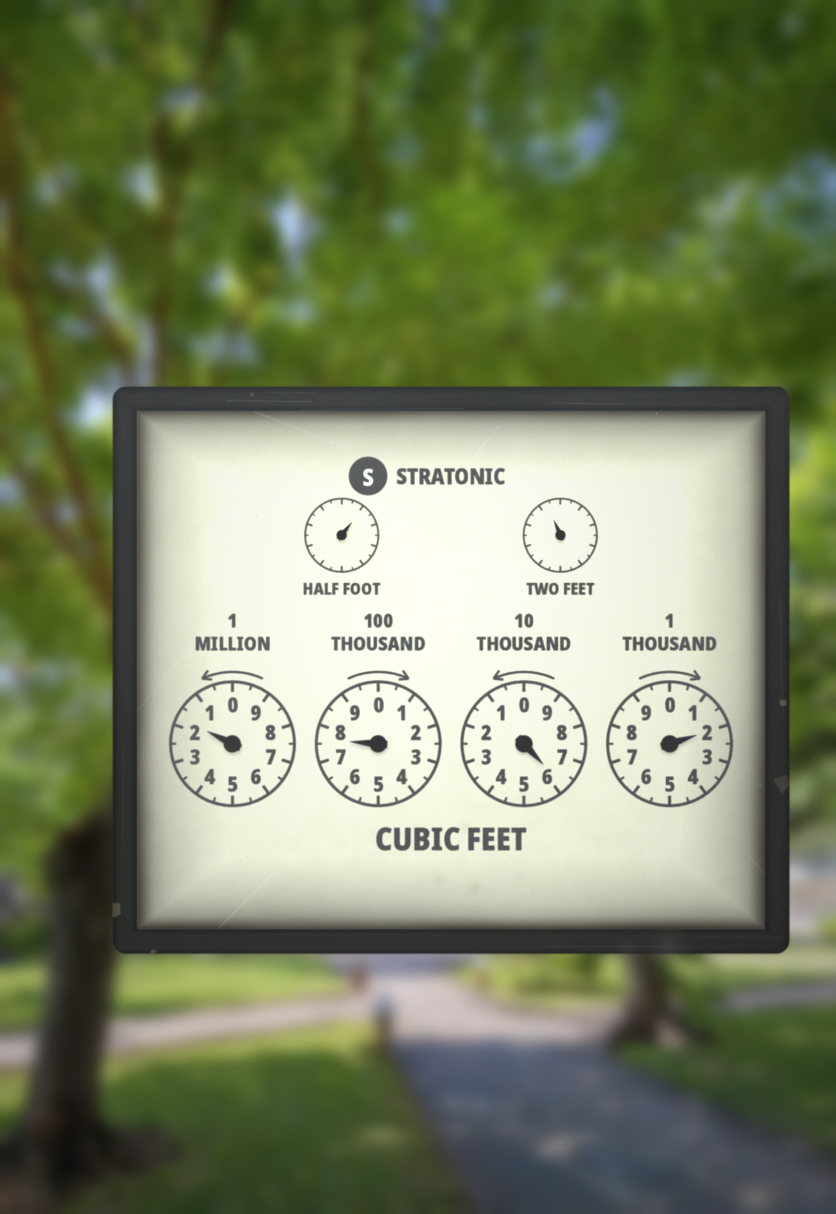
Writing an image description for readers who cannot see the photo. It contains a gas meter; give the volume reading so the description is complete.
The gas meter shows 176200 ft³
